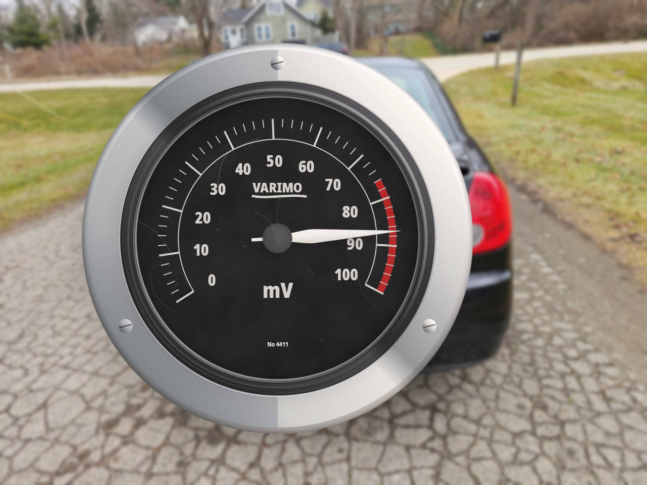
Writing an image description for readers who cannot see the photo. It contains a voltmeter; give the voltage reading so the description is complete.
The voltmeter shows 87 mV
